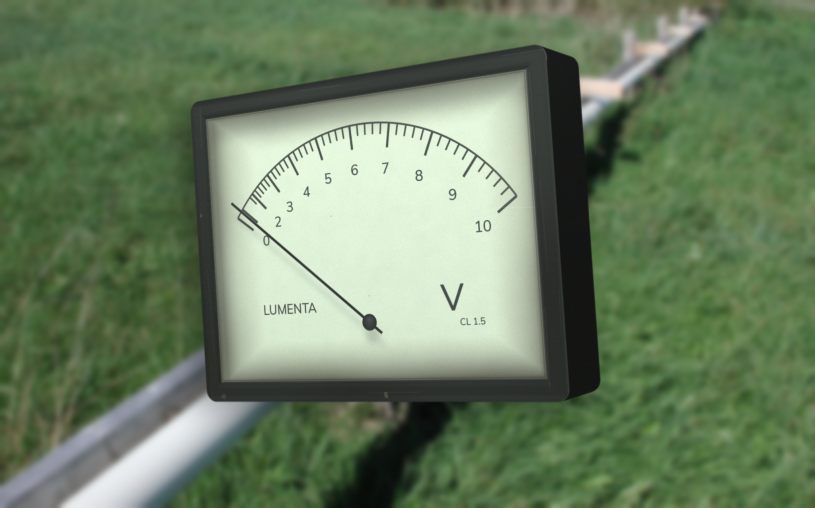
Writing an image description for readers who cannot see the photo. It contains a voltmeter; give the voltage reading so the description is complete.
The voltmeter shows 1 V
